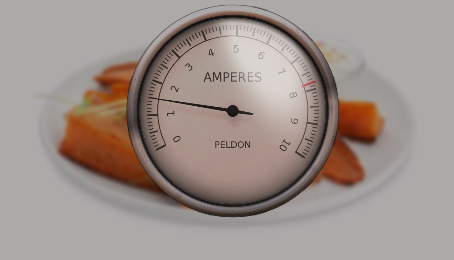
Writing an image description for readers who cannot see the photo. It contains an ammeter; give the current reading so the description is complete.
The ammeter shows 1.5 A
